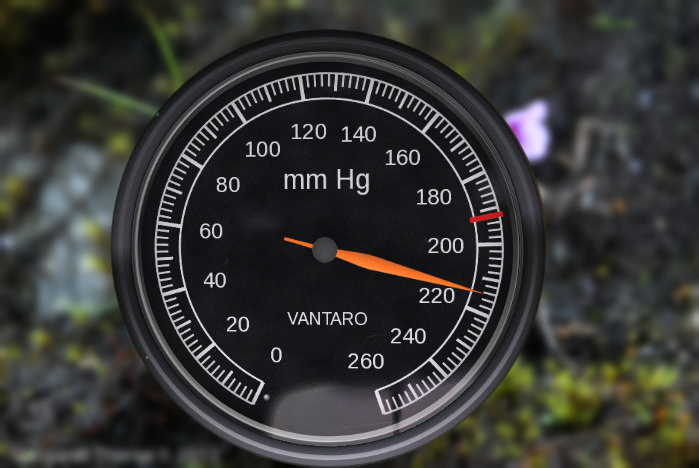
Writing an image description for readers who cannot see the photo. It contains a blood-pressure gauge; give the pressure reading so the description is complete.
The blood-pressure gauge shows 214 mmHg
